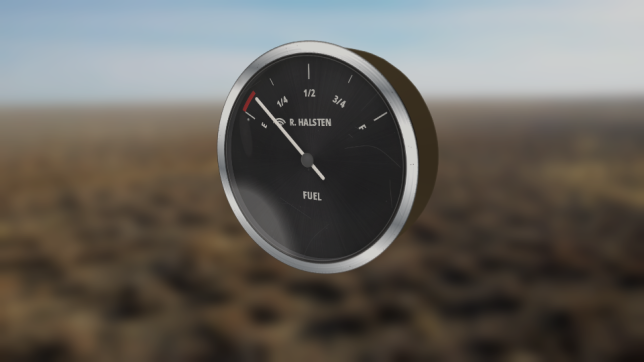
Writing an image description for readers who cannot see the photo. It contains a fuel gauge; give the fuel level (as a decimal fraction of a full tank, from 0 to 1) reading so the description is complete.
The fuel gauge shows 0.125
